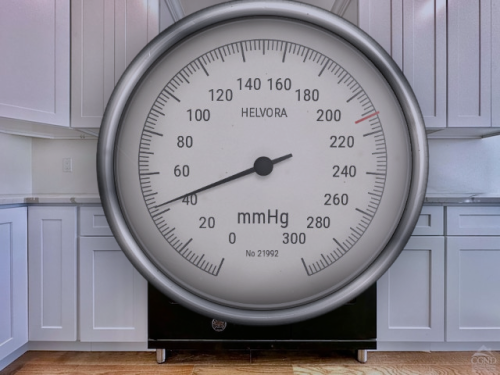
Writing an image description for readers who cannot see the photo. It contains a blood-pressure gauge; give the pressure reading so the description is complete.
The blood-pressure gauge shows 44 mmHg
